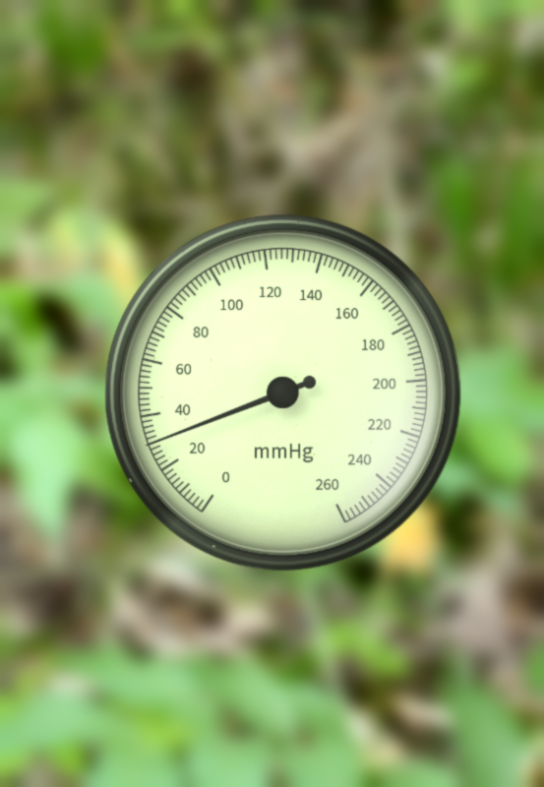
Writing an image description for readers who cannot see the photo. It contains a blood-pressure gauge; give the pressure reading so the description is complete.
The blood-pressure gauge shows 30 mmHg
